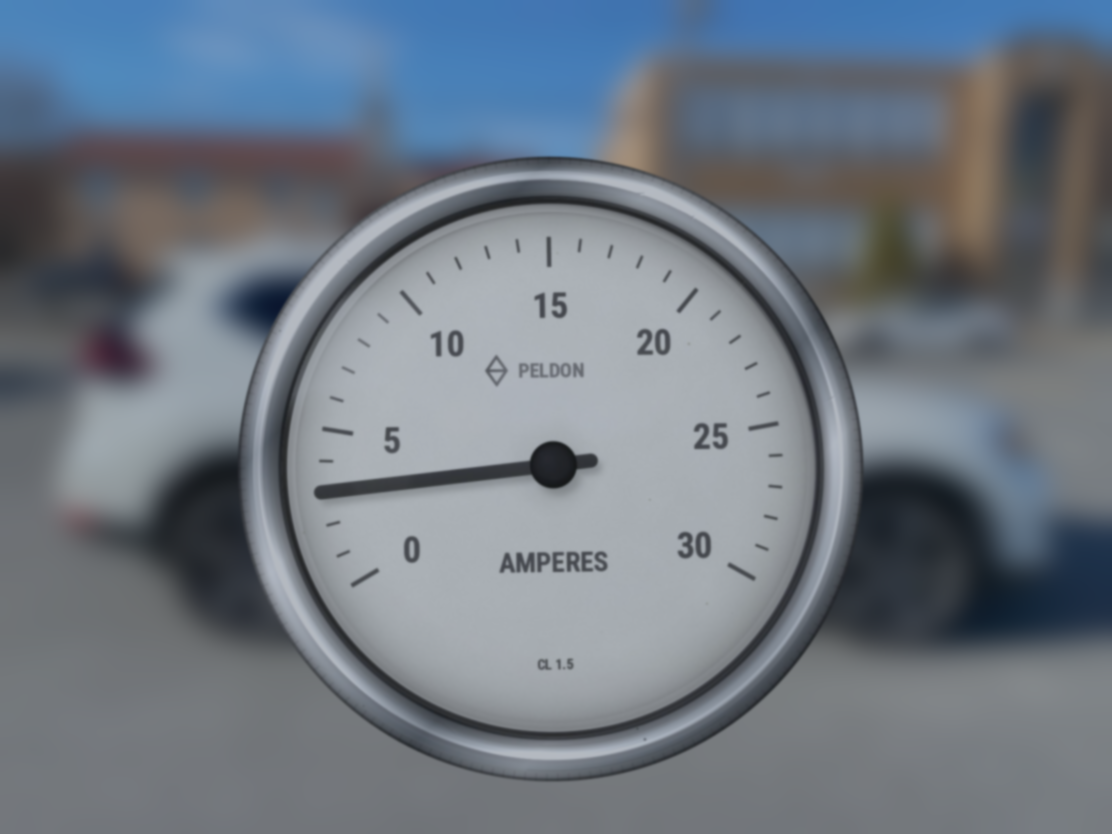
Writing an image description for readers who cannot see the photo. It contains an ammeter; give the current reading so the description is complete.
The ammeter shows 3 A
